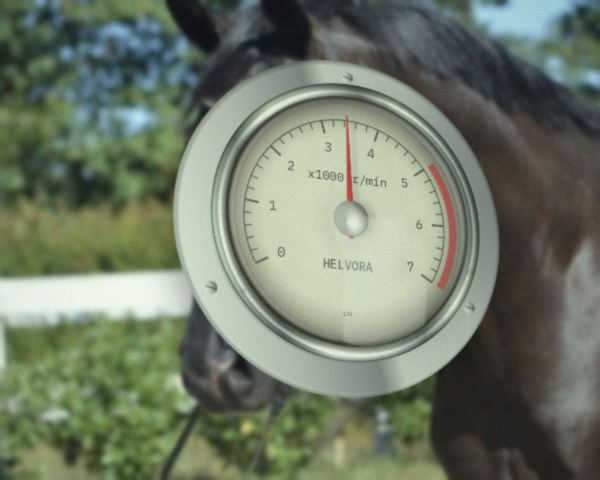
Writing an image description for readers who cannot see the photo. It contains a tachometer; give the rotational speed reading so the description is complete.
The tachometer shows 3400 rpm
